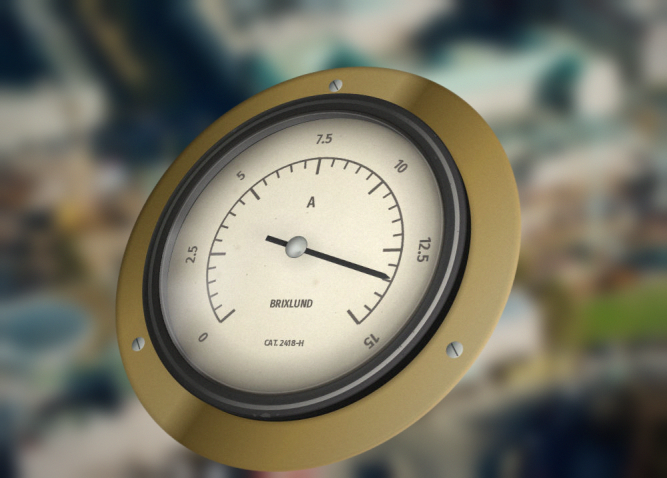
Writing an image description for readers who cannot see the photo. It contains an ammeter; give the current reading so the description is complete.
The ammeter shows 13.5 A
